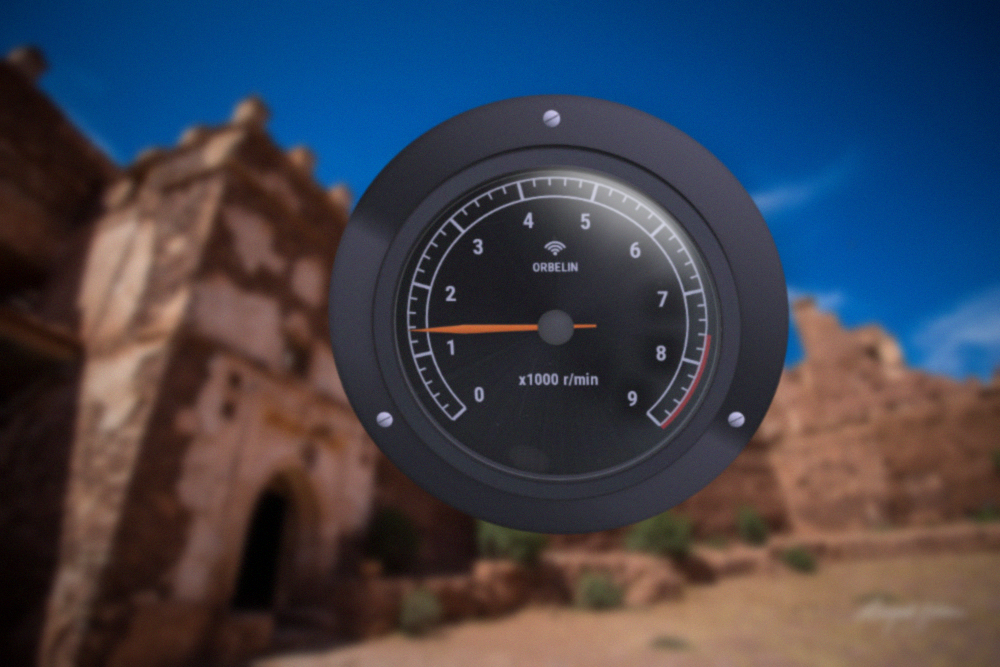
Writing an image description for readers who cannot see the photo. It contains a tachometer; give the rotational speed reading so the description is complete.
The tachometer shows 1400 rpm
